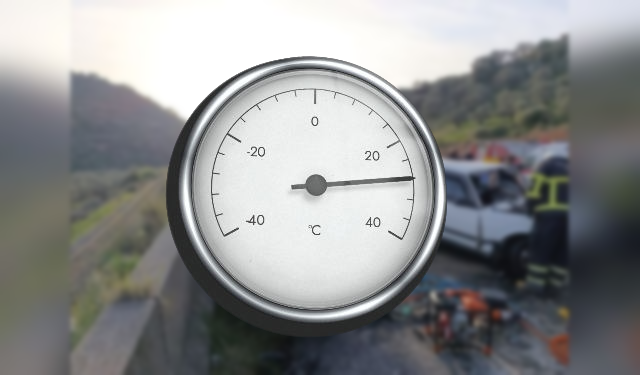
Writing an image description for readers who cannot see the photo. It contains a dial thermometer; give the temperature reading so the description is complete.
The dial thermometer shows 28 °C
